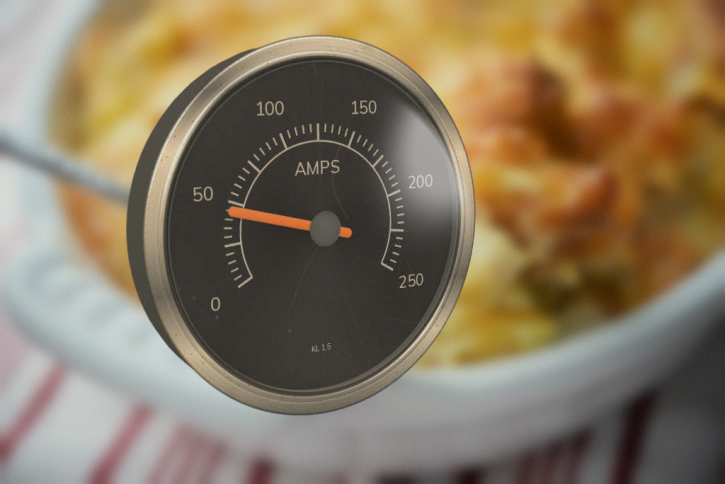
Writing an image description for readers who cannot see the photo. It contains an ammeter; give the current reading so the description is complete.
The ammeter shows 45 A
